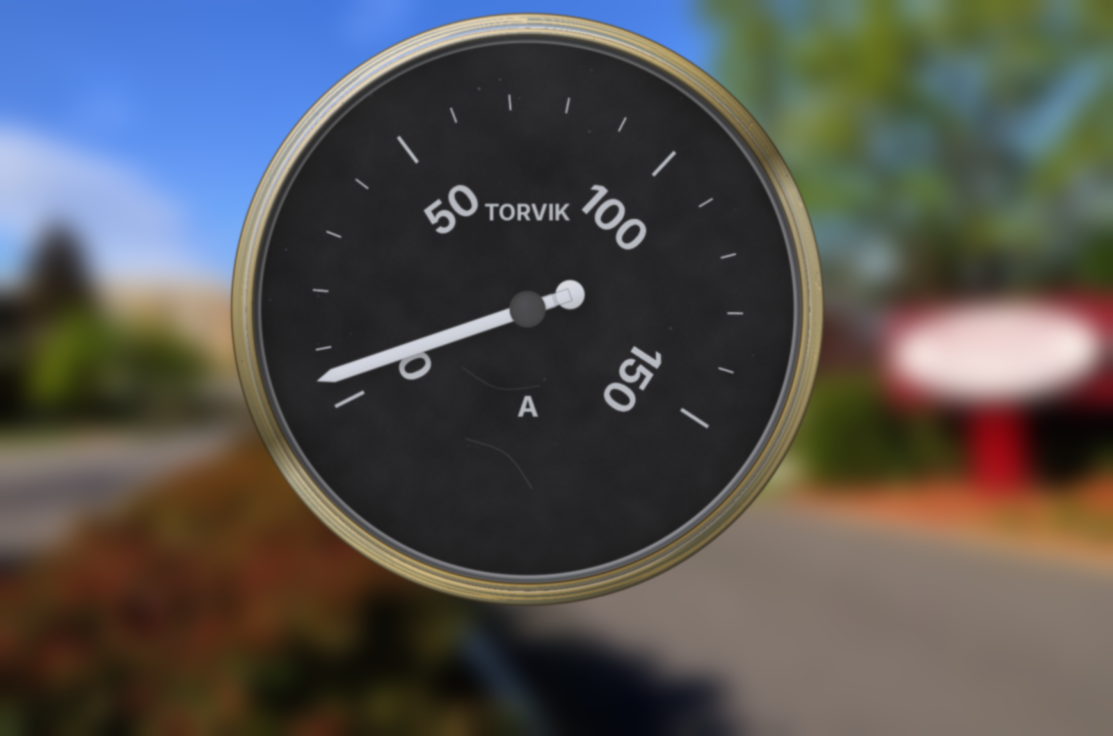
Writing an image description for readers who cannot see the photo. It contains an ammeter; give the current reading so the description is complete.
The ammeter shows 5 A
